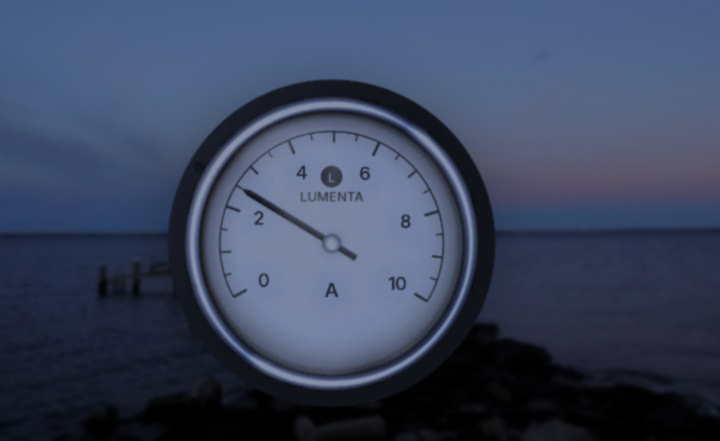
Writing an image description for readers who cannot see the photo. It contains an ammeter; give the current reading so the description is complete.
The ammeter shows 2.5 A
